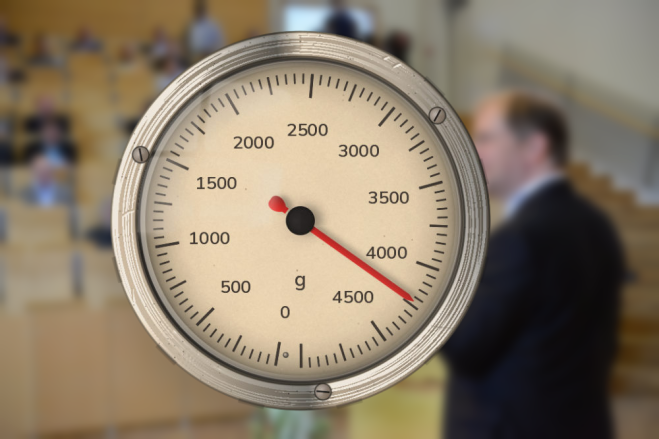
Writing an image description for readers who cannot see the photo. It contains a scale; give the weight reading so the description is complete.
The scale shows 4225 g
